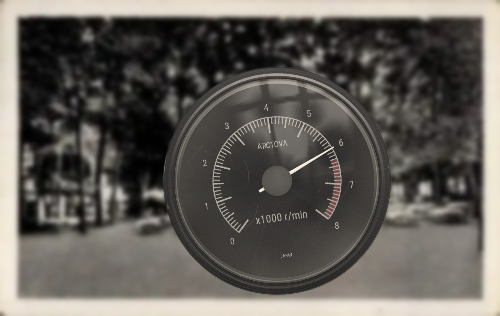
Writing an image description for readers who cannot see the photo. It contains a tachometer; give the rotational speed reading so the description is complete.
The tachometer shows 6000 rpm
